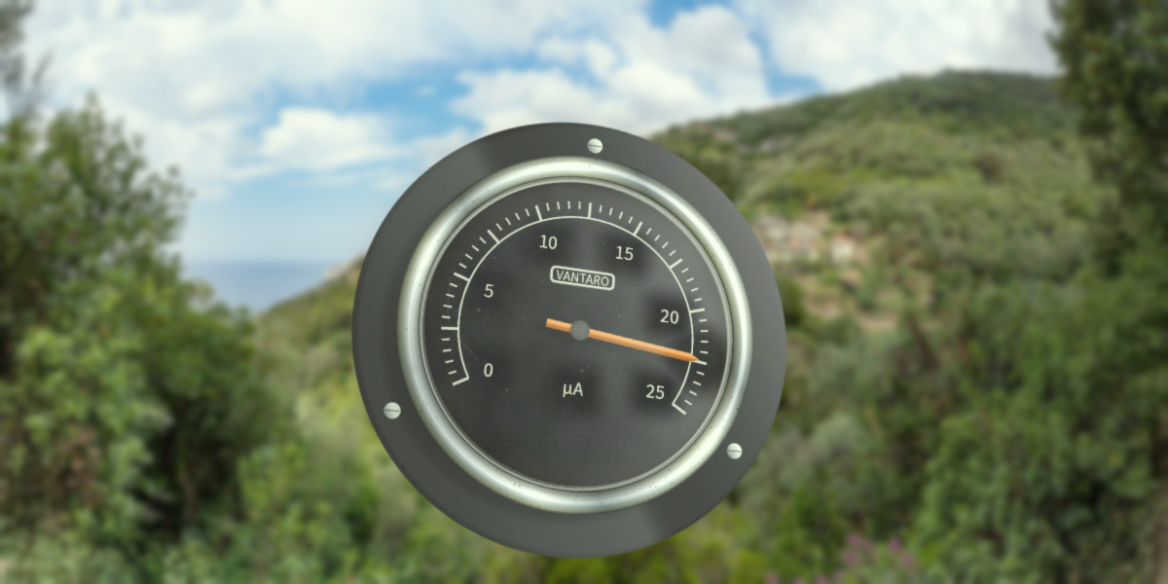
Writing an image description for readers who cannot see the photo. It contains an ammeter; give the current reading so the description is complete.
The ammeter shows 22.5 µA
